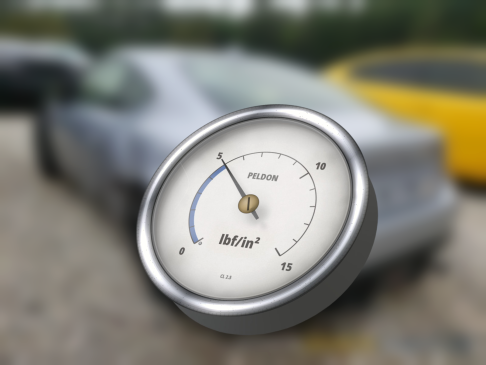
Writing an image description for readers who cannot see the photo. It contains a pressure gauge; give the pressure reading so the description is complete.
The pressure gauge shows 5 psi
